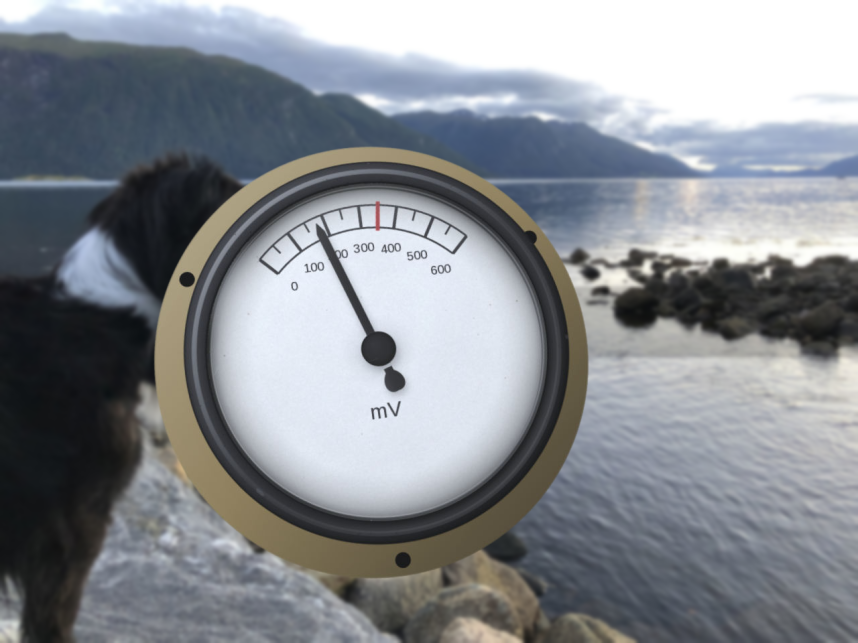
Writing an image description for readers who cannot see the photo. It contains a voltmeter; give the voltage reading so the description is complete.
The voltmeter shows 175 mV
